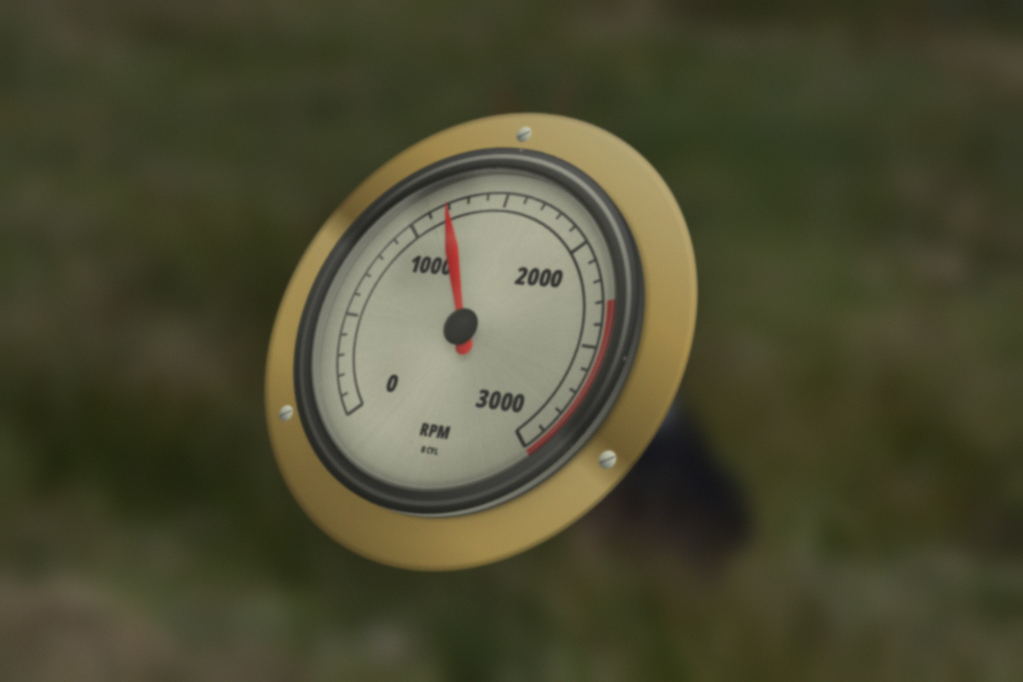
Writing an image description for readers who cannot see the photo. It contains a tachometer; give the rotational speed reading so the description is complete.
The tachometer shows 1200 rpm
